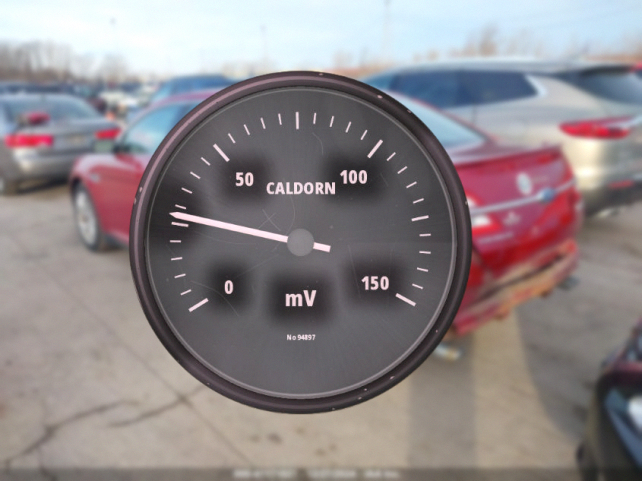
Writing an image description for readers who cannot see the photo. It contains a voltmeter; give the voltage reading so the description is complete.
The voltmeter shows 27.5 mV
